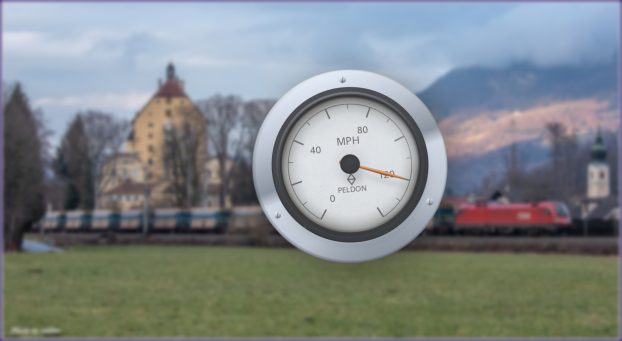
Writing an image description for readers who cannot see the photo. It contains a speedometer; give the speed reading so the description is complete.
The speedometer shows 120 mph
